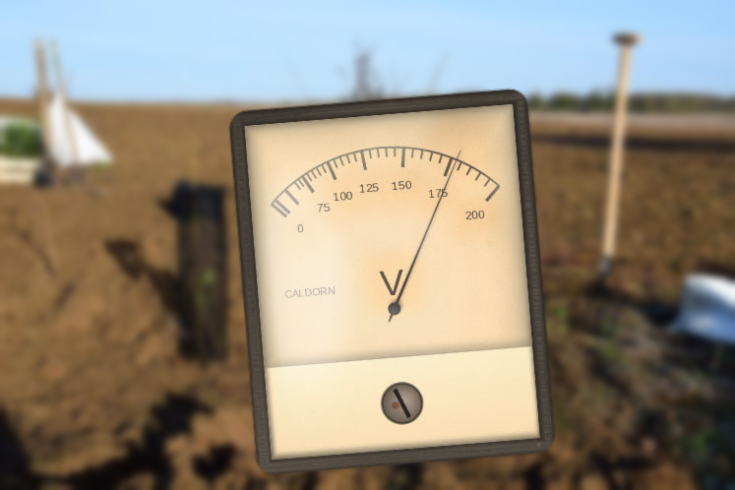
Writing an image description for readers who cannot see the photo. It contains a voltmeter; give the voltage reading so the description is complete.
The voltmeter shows 177.5 V
